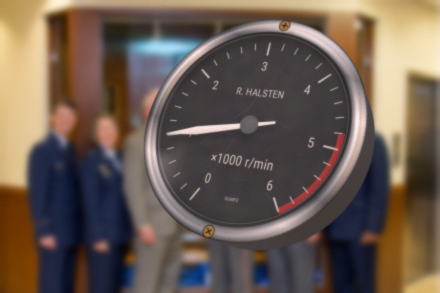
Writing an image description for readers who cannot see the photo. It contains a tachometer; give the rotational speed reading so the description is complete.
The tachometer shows 1000 rpm
